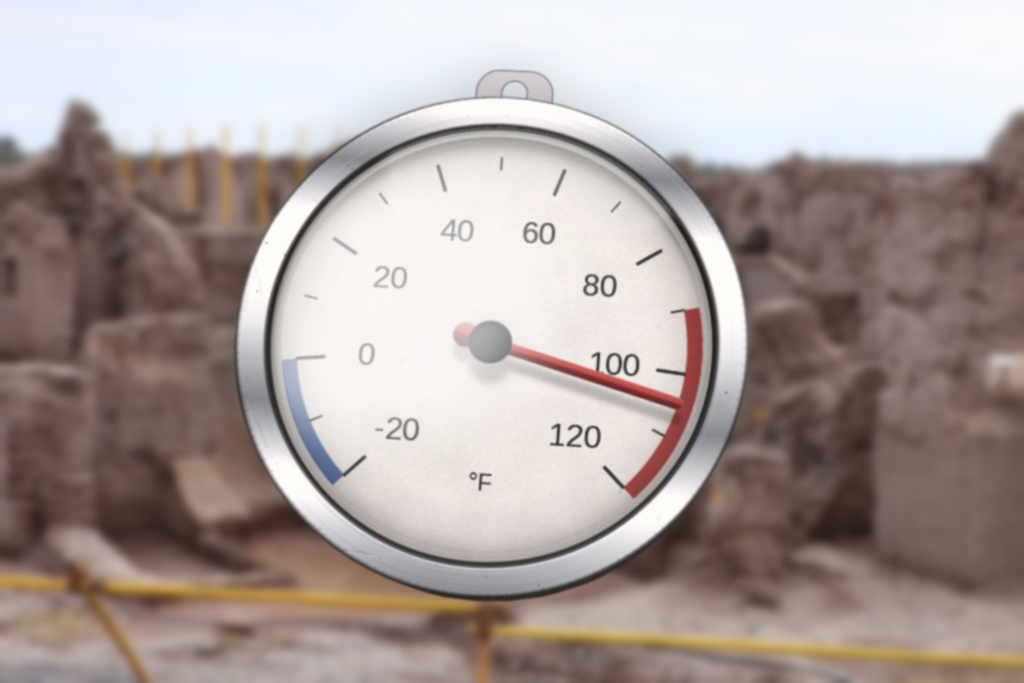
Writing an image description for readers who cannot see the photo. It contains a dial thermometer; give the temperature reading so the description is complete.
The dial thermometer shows 105 °F
